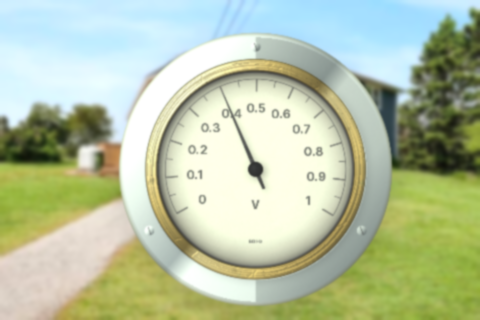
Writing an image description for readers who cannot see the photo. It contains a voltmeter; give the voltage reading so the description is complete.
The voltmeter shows 0.4 V
